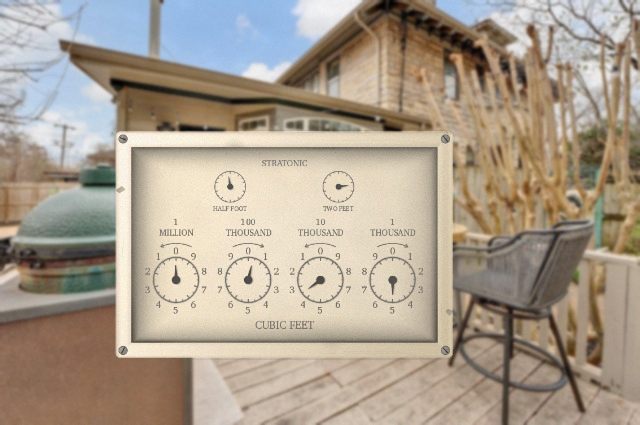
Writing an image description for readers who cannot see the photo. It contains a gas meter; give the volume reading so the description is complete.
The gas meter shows 3500 ft³
